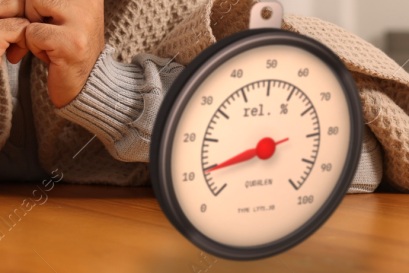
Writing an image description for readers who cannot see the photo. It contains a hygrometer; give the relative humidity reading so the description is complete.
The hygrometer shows 10 %
